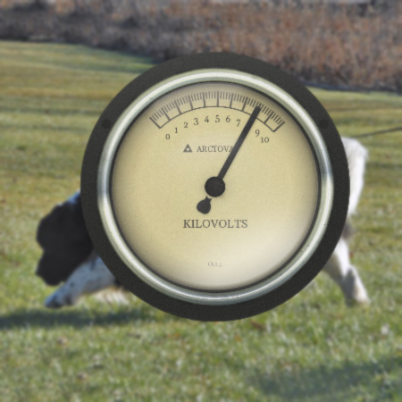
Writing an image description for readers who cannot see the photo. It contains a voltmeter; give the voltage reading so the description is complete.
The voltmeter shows 8 kV
